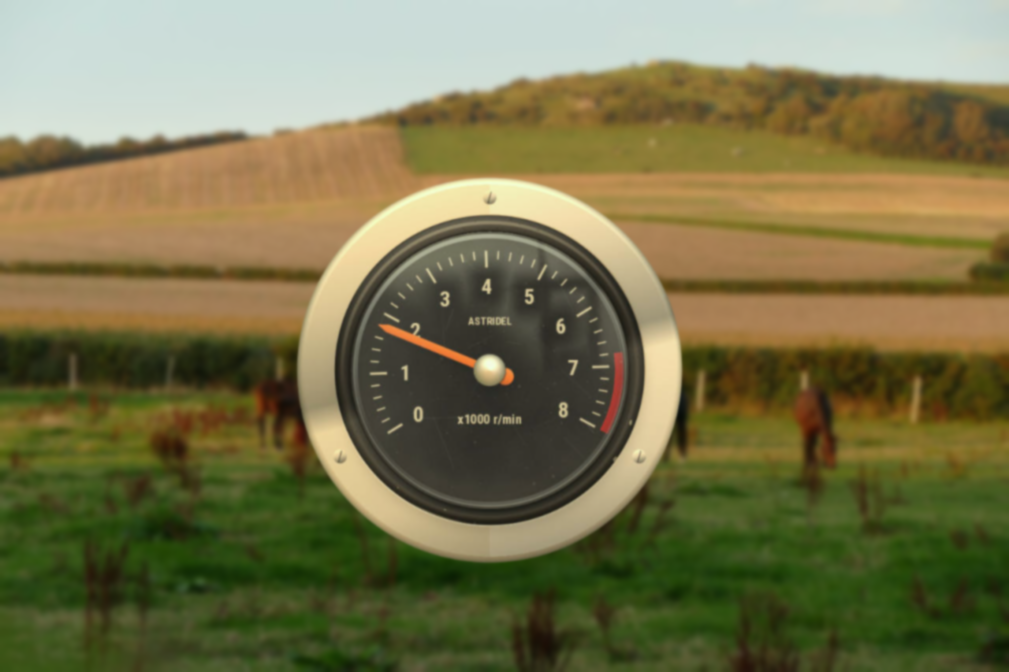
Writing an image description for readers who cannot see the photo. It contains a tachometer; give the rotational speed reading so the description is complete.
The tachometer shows 1800 rpm
